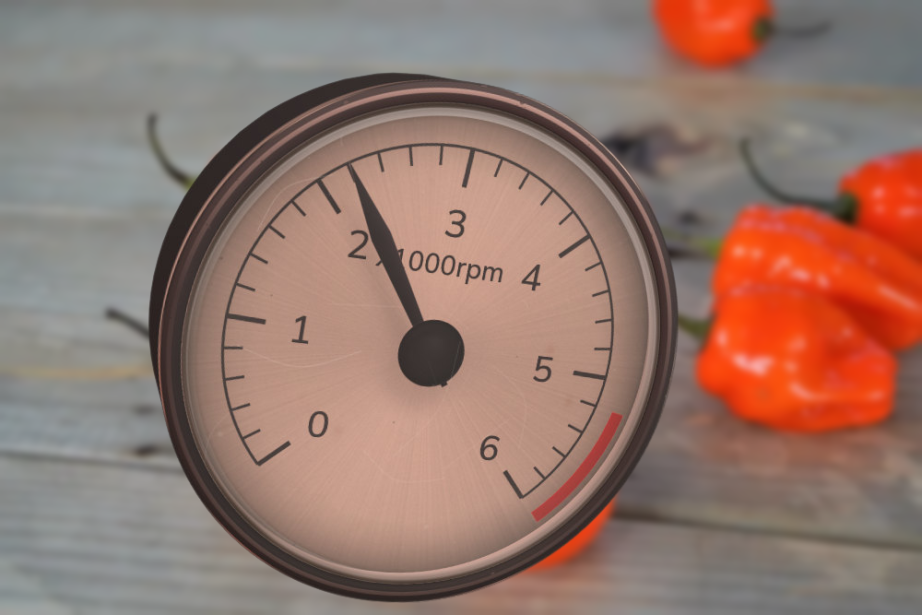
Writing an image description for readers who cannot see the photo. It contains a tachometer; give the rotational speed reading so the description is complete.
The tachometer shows 2200 rpm
